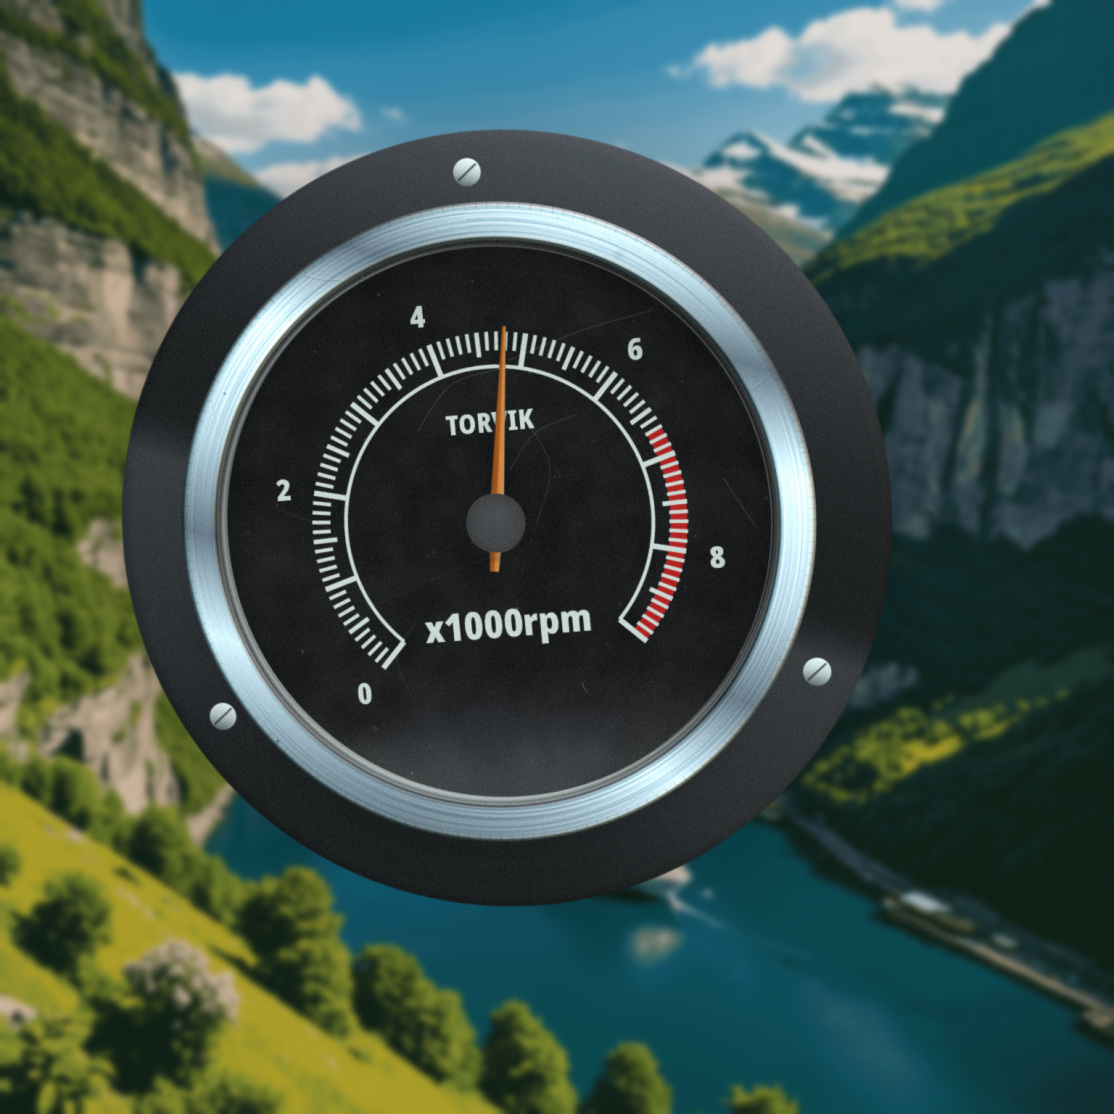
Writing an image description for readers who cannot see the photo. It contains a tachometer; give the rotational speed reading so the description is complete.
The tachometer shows 4800 rpm
